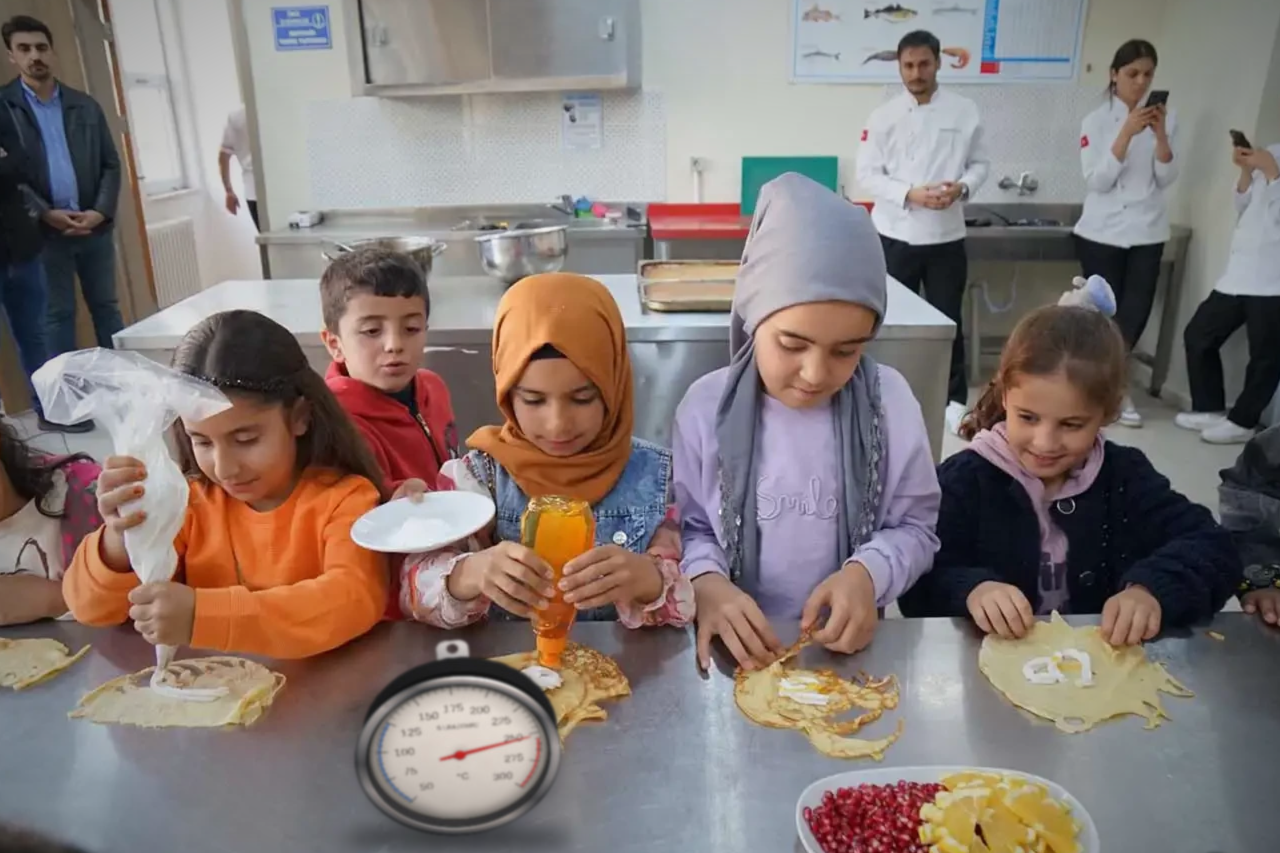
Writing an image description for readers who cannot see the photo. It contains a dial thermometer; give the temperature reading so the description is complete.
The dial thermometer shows 250 °C
